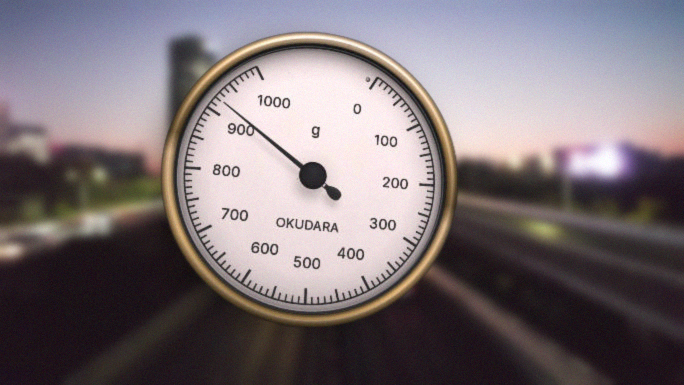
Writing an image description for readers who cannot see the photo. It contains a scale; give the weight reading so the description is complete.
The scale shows 920 g
